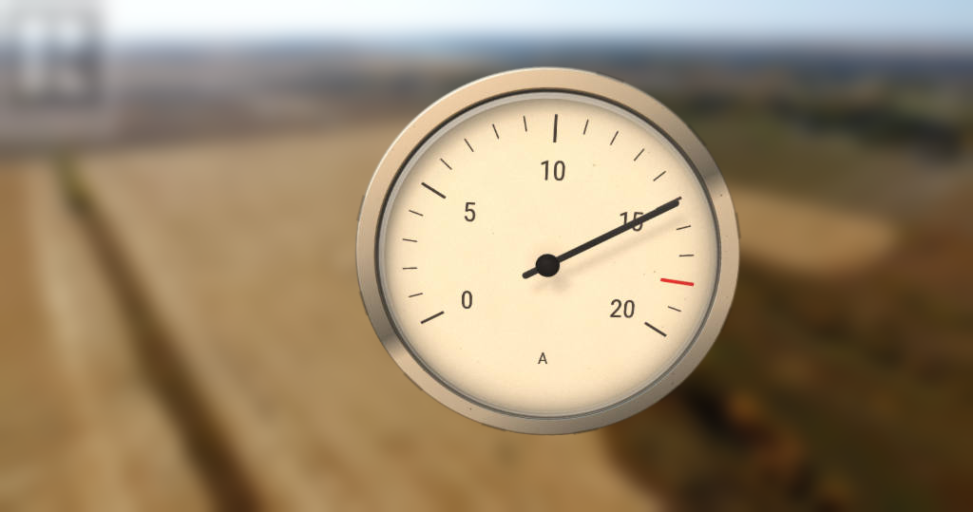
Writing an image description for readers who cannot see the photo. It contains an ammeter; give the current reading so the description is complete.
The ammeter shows 15 A
